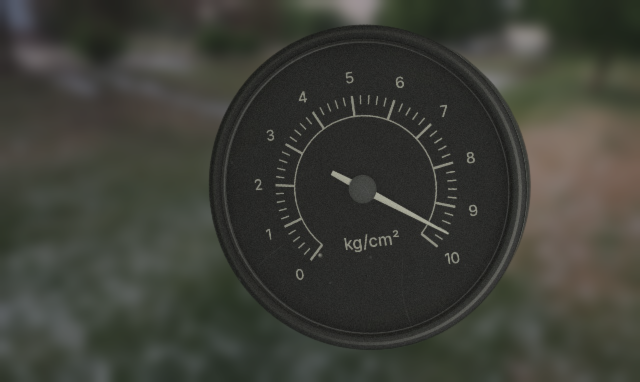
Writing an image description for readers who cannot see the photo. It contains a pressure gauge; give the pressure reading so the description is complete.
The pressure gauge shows 9.6 kg/cm²
